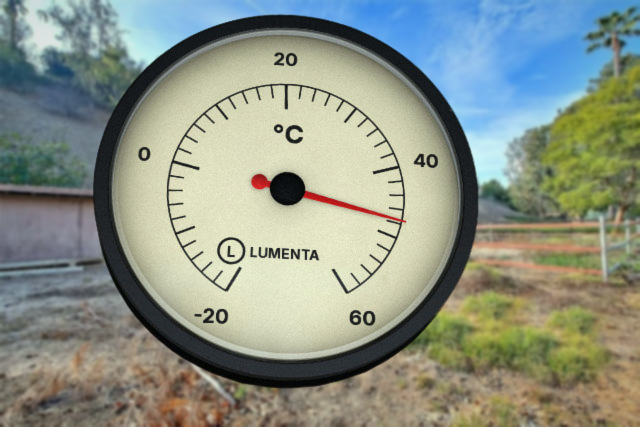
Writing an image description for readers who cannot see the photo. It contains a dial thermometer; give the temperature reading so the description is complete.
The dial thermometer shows 48 °C
